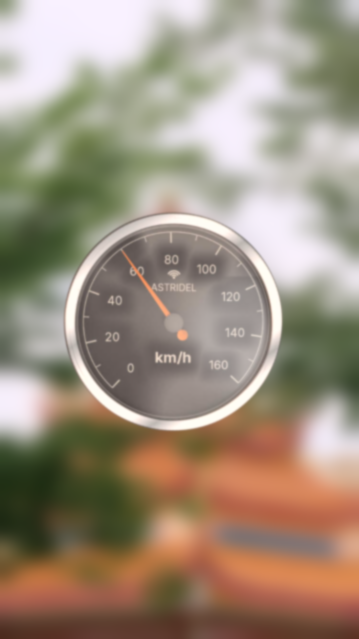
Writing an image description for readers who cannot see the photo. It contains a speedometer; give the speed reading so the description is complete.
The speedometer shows 60 km/h
